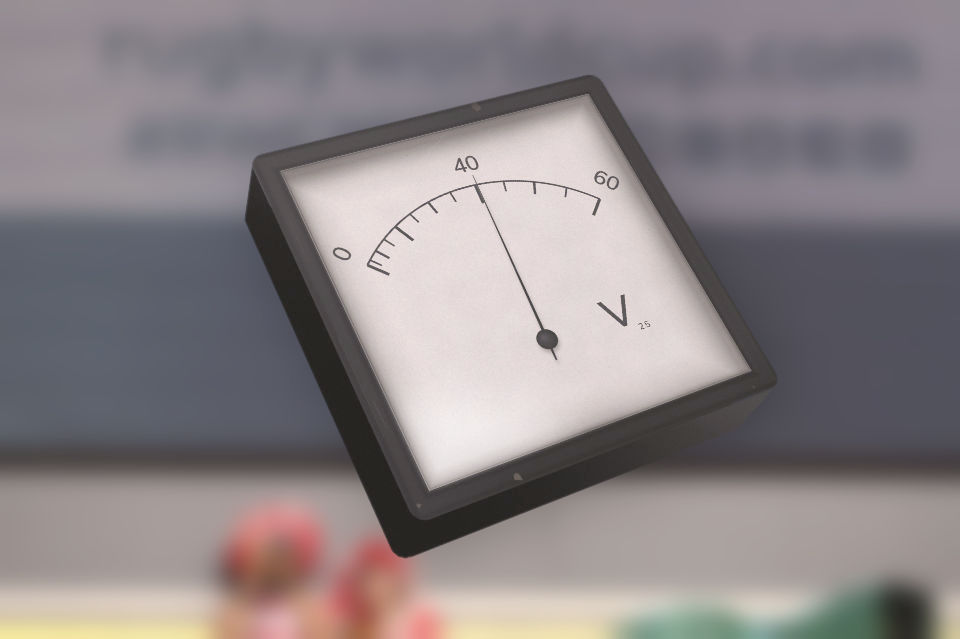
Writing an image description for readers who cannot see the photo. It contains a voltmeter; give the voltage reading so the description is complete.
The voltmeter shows 40 V
